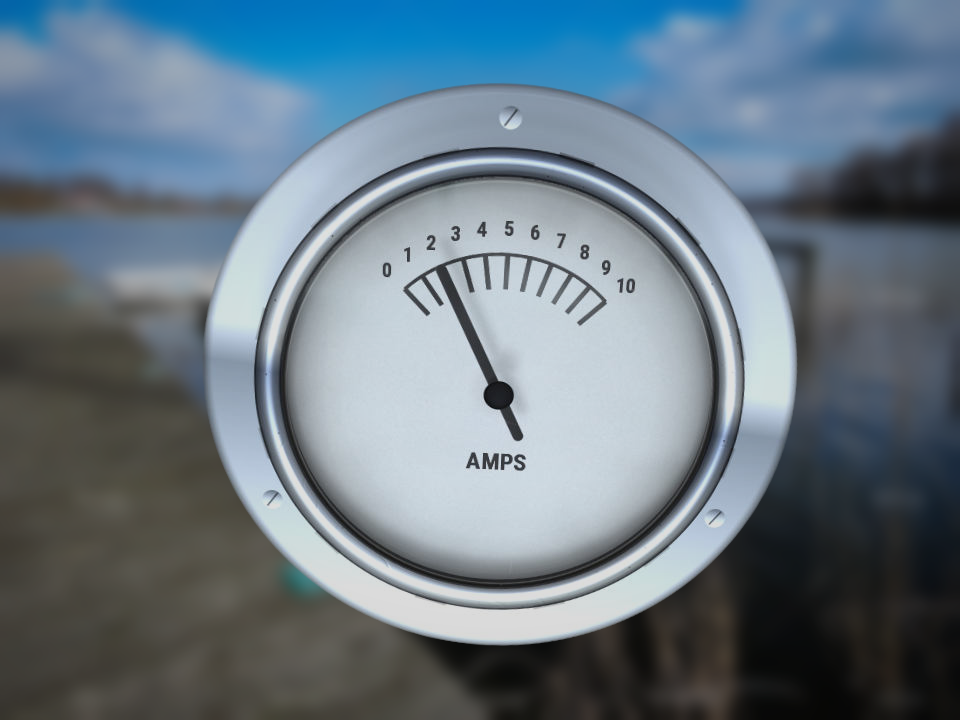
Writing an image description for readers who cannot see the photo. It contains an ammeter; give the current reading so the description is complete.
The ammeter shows 2 A
